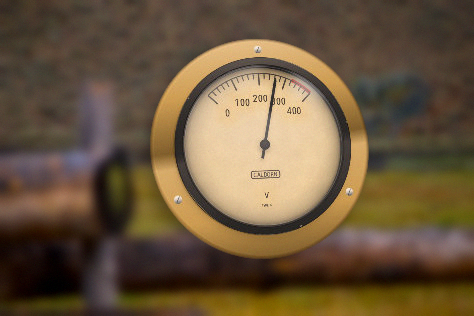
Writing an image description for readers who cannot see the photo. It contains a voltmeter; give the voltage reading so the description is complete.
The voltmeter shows 260 V
